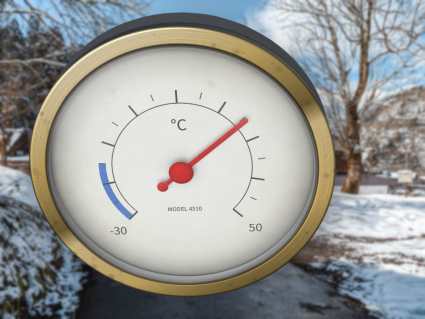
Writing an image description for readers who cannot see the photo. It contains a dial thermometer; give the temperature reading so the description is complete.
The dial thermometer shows 25 °C
